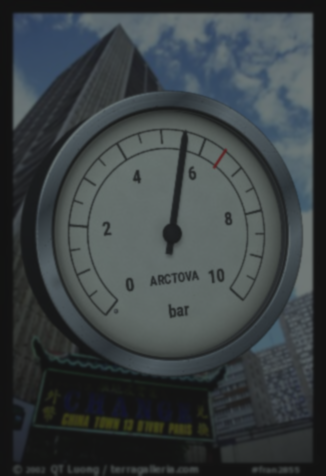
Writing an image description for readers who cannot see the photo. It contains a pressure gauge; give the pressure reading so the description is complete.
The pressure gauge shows 5.5 bar
